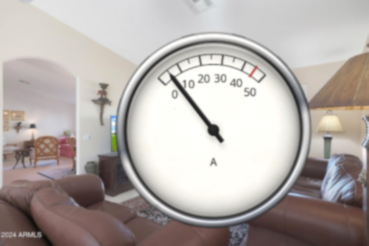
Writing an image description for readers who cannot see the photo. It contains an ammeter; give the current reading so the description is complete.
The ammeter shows 5 A
